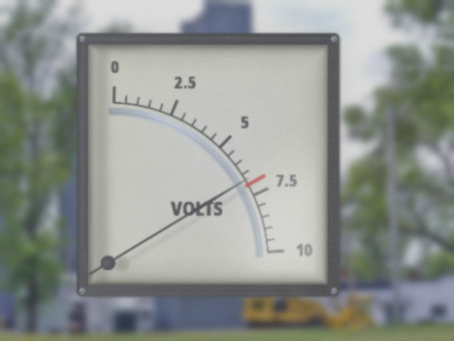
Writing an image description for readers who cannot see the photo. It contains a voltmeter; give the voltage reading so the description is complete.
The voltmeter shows 6.75 V
